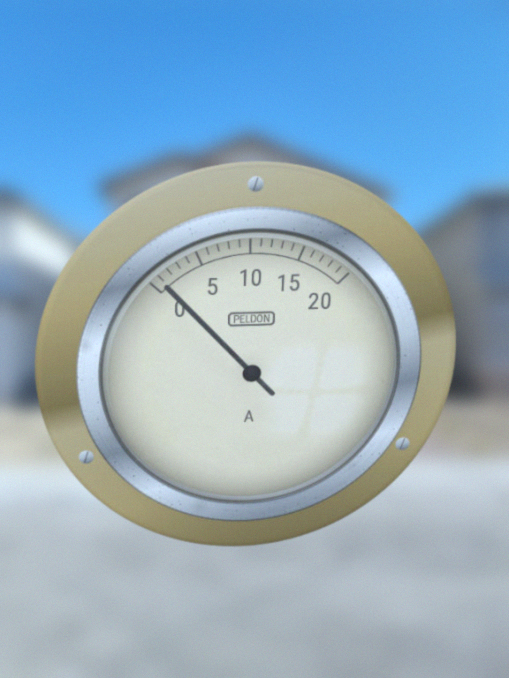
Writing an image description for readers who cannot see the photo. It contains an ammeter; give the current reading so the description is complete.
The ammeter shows 1 A
